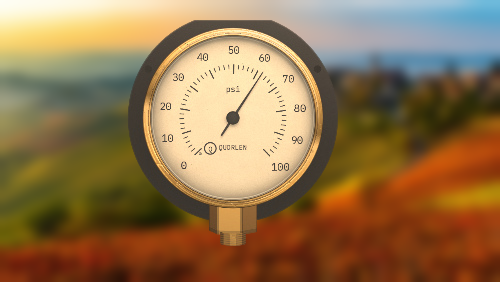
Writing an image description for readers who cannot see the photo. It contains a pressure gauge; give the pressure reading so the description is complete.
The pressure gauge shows 62 psi
